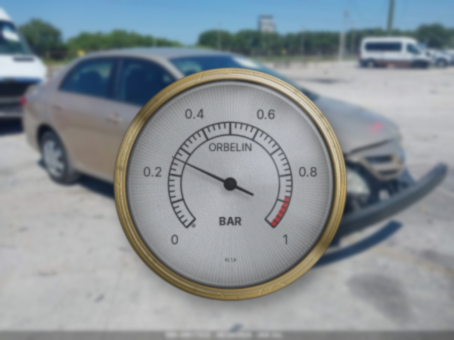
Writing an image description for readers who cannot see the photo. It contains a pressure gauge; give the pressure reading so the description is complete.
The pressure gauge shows 0.26 bar
